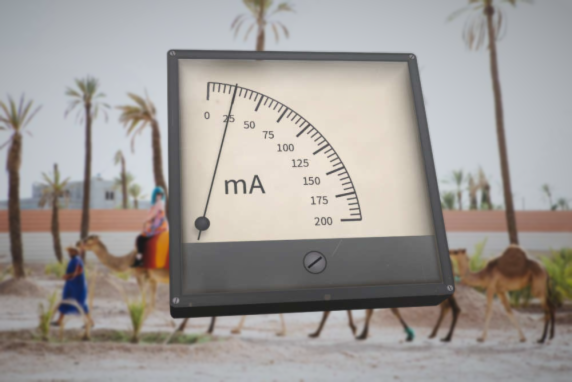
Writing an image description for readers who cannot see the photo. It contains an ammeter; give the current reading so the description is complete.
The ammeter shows 25 mA
